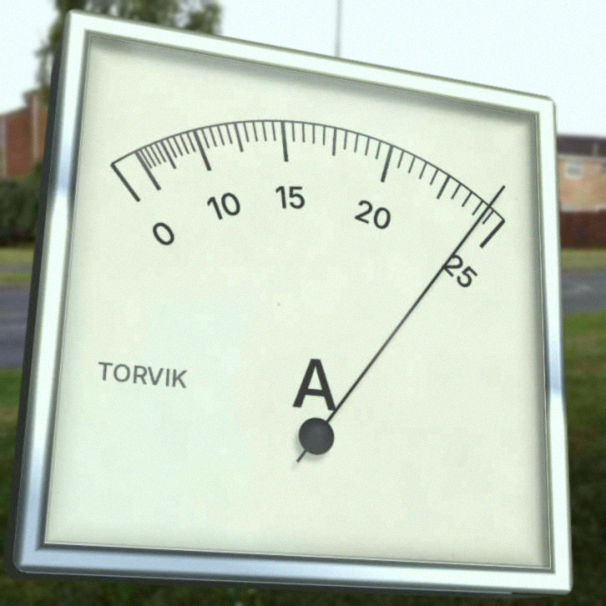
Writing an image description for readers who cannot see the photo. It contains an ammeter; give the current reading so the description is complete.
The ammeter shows 24.25 A
